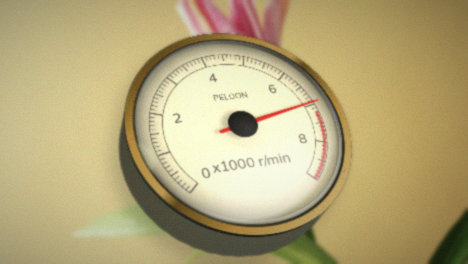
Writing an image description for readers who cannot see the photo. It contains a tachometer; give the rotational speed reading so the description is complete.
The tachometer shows 7000 rpm
